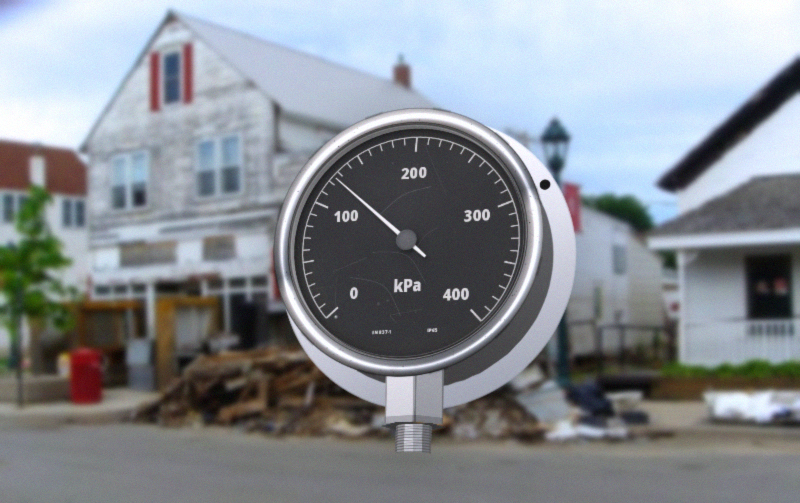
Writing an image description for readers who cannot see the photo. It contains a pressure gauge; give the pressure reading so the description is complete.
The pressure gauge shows 125 kPa
